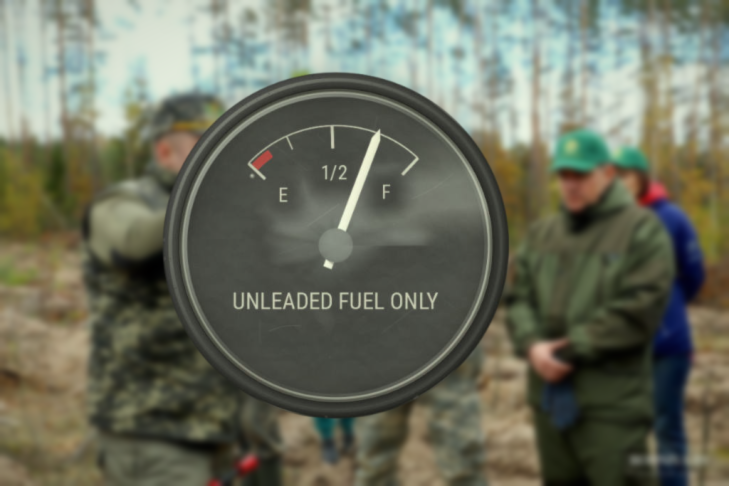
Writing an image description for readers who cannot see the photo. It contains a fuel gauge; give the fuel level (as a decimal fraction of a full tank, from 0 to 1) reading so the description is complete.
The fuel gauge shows 0.75
